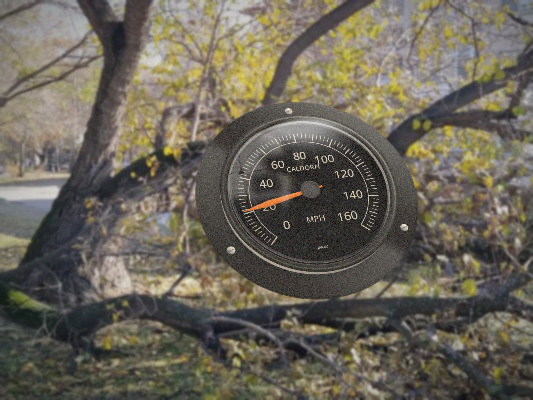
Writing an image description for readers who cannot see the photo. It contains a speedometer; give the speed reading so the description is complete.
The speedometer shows 20 mph
